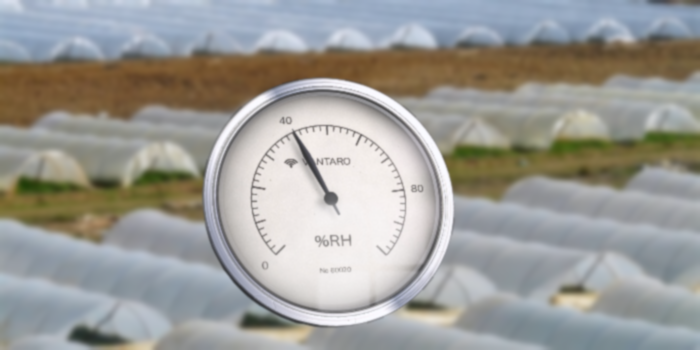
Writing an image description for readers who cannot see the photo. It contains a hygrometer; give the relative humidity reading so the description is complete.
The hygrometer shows 40 %
